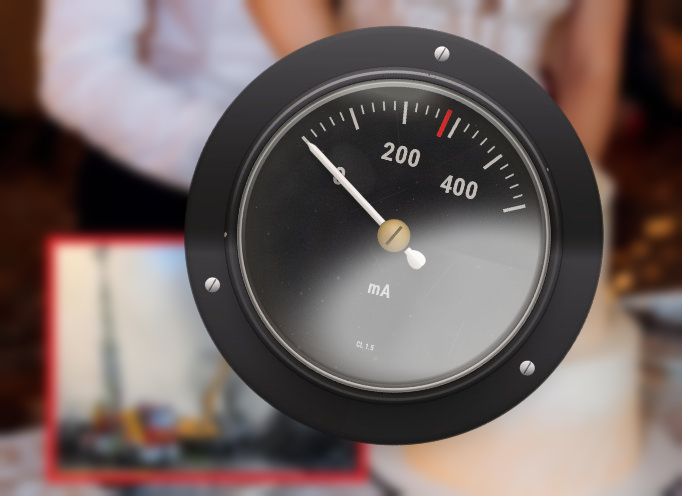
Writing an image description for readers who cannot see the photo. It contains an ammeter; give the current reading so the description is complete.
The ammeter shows 0 mA
